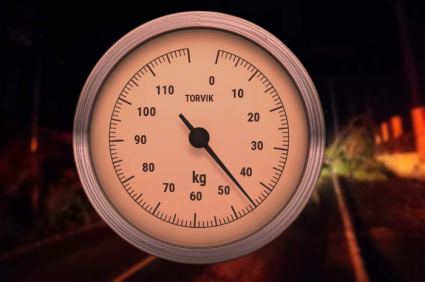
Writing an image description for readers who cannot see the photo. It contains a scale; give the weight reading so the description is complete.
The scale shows 45 kg
